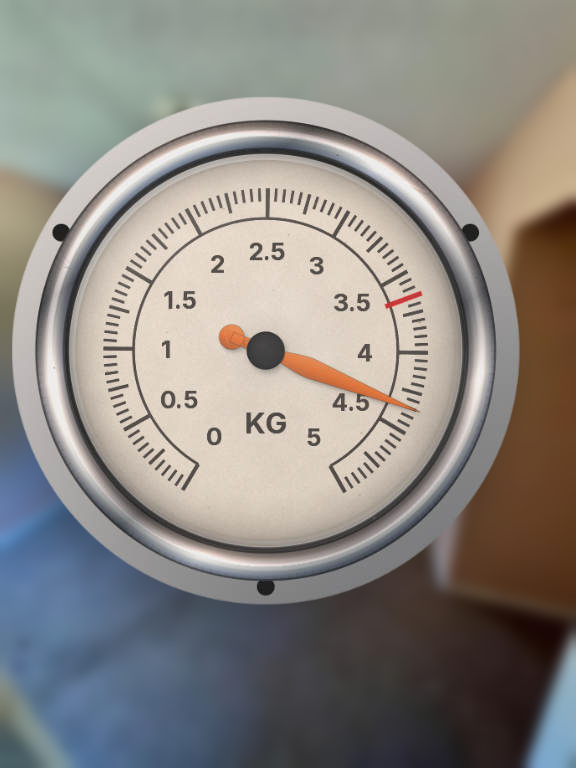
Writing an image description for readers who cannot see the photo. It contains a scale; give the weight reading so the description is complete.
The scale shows 4.35 kg
